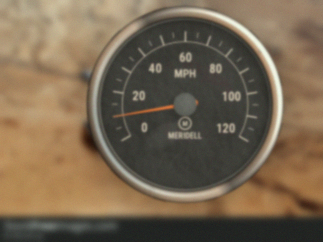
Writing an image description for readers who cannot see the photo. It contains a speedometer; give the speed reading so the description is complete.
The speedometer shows 10 mph
